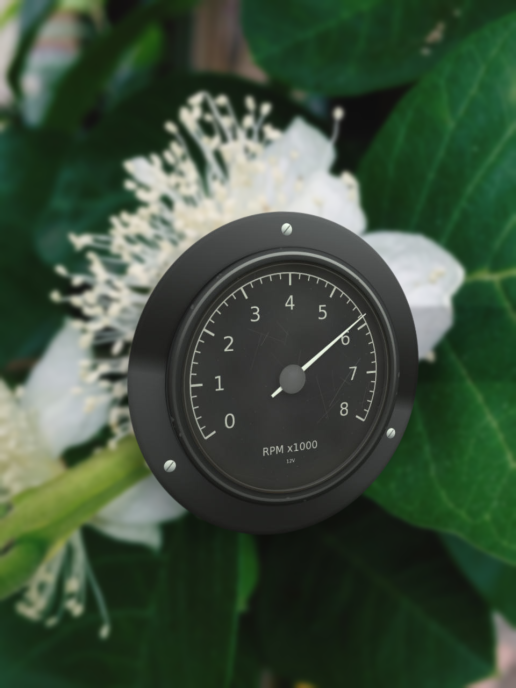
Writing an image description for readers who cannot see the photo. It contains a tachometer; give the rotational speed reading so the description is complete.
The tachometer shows 5800 rpm
